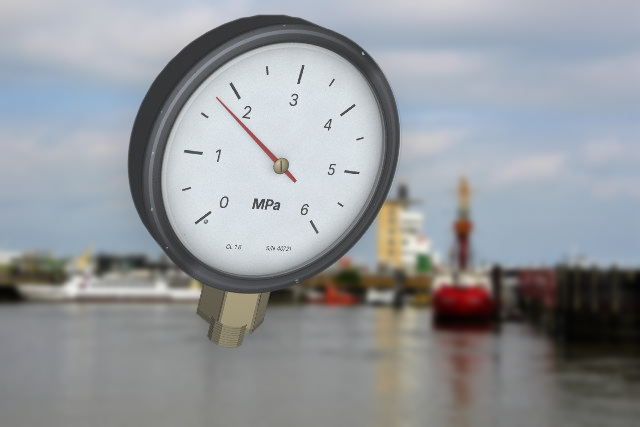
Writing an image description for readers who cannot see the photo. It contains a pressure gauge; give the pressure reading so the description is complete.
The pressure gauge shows 1.75 MPa
